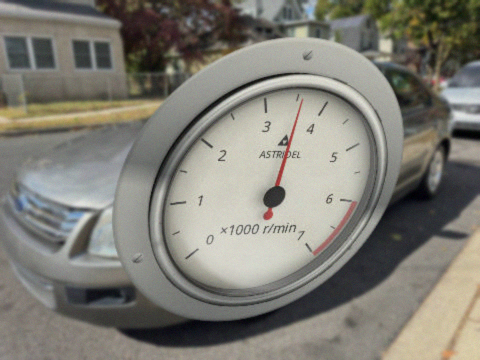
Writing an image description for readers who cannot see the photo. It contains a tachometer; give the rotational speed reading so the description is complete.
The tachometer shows 3500 rpm
